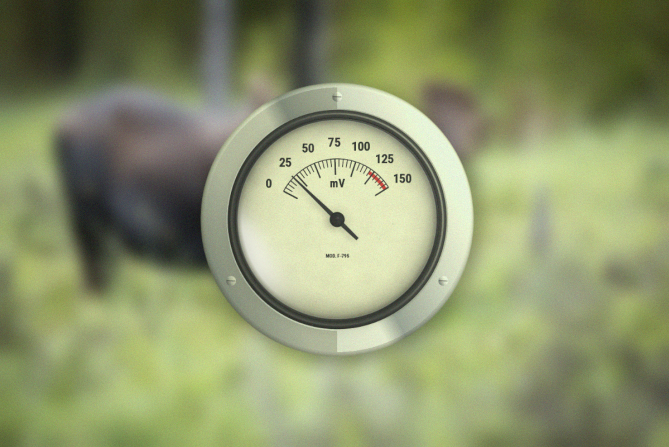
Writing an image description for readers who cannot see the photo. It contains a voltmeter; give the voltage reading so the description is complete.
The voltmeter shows 20 mV
